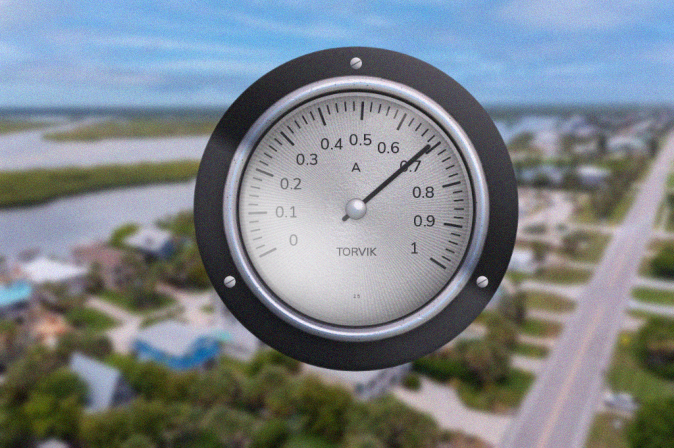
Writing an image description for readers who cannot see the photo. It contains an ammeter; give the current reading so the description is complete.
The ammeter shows 0.69 A
